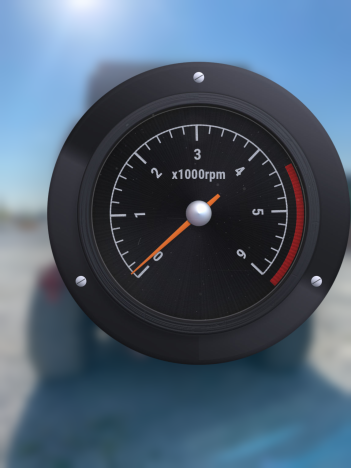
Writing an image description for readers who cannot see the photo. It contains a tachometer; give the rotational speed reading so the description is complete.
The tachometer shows 100 rpm
